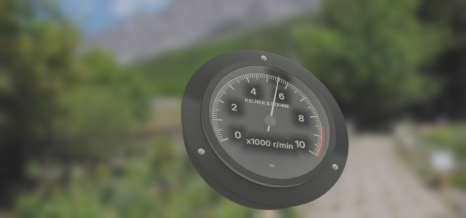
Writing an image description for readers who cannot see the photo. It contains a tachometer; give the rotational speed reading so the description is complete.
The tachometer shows 5500 rpm
